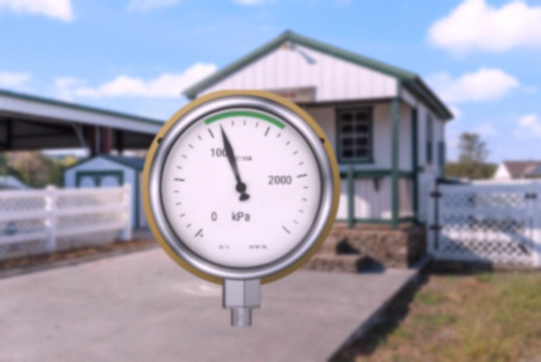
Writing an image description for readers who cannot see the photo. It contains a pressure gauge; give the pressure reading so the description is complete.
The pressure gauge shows 1100 kPa
